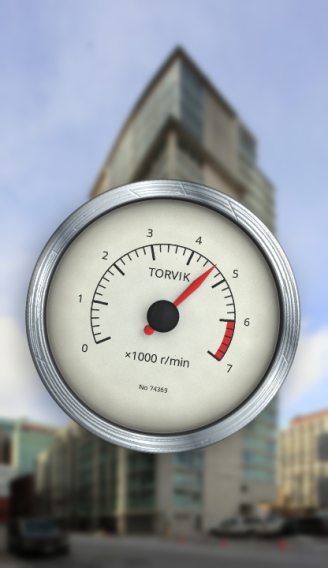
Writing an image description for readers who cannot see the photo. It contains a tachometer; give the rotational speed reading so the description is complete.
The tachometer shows 4600 rpm
